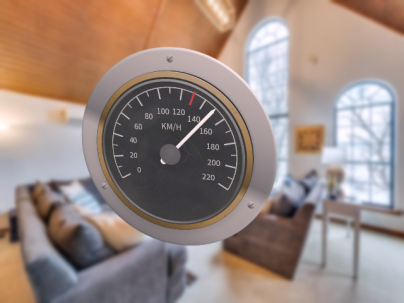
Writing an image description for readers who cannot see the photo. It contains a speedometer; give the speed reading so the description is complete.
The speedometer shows 150 km/h
